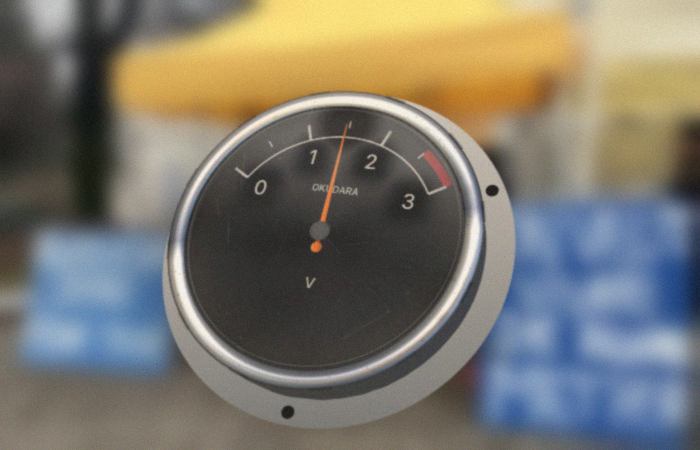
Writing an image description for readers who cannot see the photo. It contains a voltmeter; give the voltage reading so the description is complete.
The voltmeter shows 1.5 V
